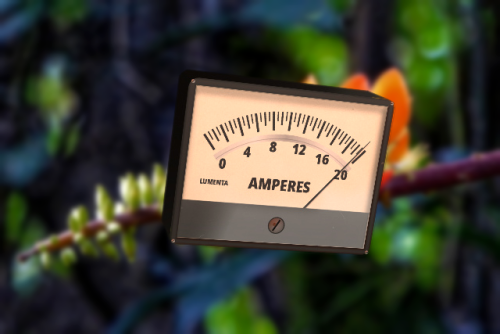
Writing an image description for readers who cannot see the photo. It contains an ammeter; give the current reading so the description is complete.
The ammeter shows 19.5 A
